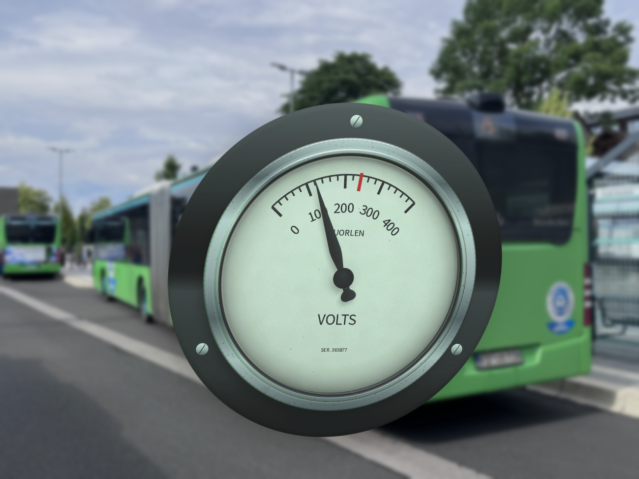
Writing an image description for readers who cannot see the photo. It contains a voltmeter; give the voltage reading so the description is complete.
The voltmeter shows 120 V
